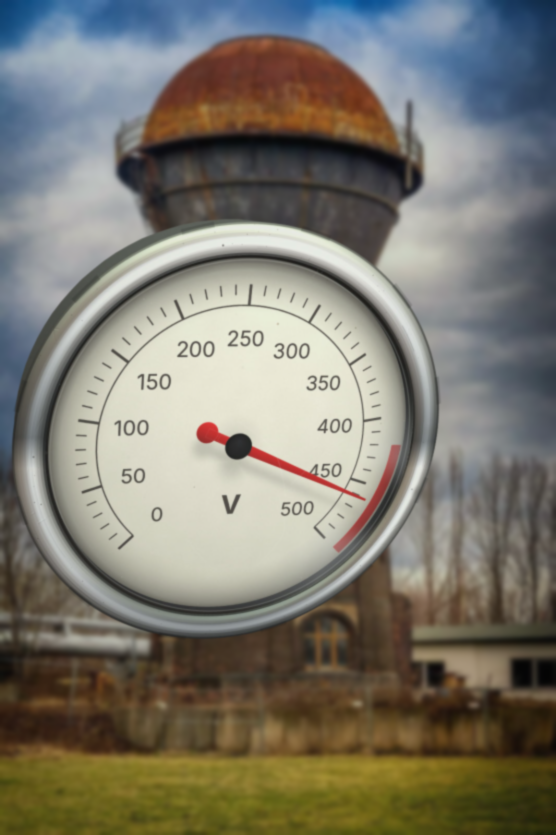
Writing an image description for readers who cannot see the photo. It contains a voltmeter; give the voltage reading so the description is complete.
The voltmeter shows 460 V
